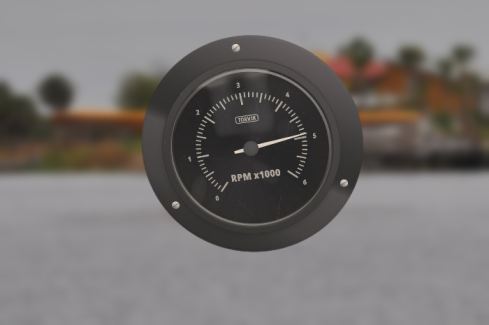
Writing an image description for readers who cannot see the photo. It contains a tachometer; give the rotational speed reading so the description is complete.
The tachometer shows 4900 rpm
